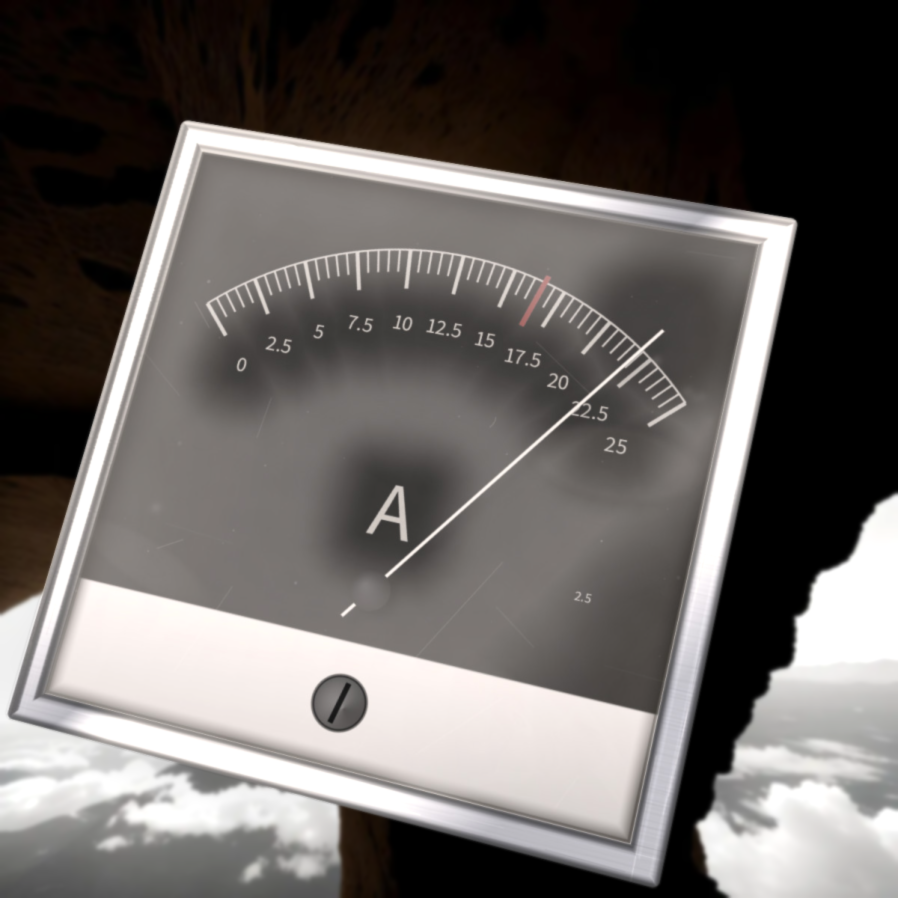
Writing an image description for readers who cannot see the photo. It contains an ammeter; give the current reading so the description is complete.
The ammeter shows 22 A
